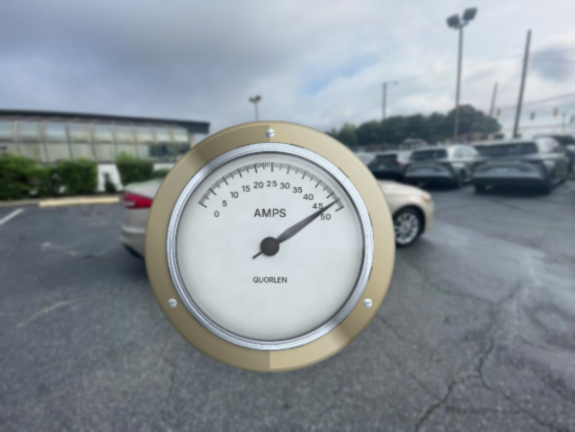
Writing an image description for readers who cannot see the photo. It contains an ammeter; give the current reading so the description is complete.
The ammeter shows 47.5 A
